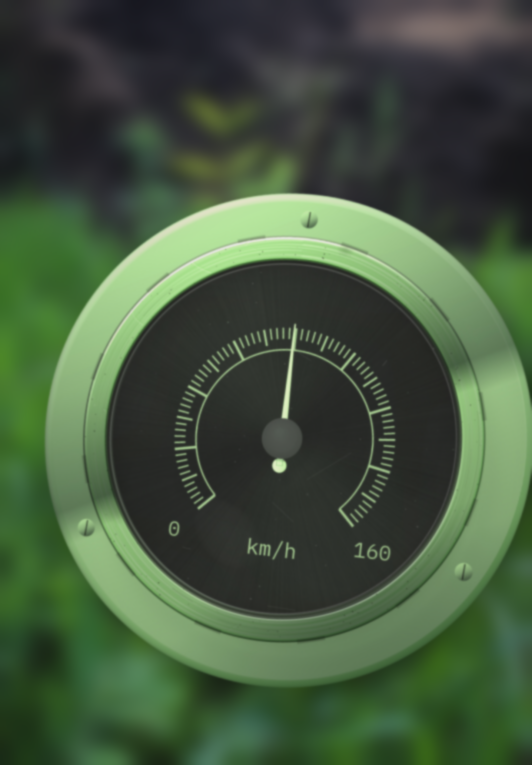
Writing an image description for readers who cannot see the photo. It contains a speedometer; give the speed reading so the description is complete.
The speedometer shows 80 km/h
